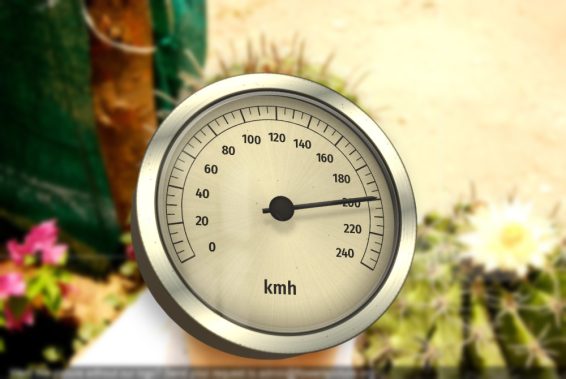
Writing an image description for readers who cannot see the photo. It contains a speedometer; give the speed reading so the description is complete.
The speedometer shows 200 km/h
